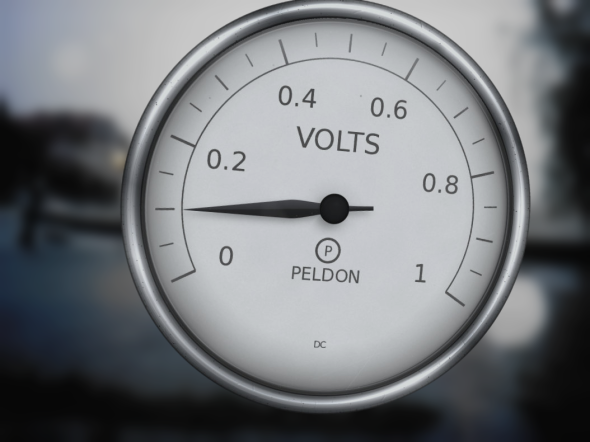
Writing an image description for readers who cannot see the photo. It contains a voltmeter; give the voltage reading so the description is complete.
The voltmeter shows 0.1 V
